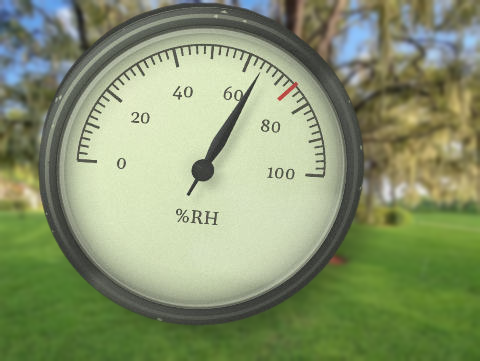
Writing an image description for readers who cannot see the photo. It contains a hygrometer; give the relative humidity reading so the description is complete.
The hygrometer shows 64 %
